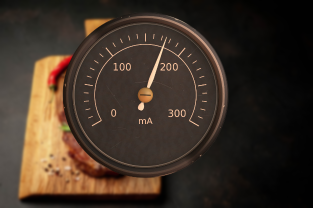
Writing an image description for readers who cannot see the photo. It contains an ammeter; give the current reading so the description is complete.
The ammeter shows 175 mA
